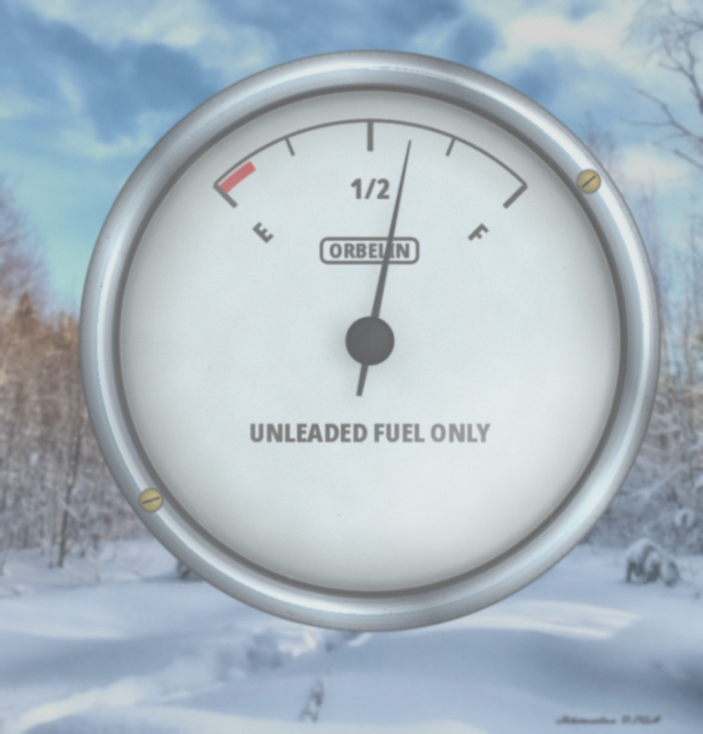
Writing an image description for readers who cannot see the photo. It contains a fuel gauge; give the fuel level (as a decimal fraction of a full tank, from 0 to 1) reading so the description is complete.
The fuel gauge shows 0.625
